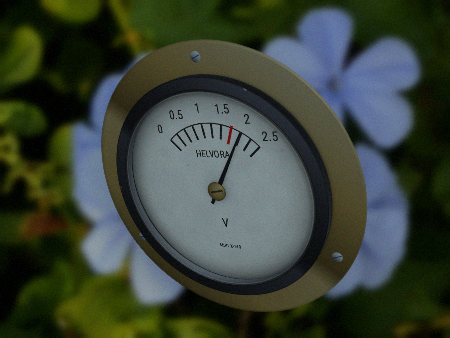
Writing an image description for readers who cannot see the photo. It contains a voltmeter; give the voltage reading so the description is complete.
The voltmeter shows 2 V
